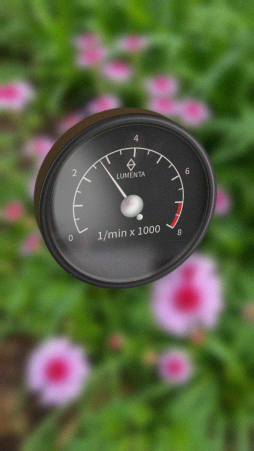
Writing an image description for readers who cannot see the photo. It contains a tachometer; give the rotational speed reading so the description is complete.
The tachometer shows 2750 rpm
